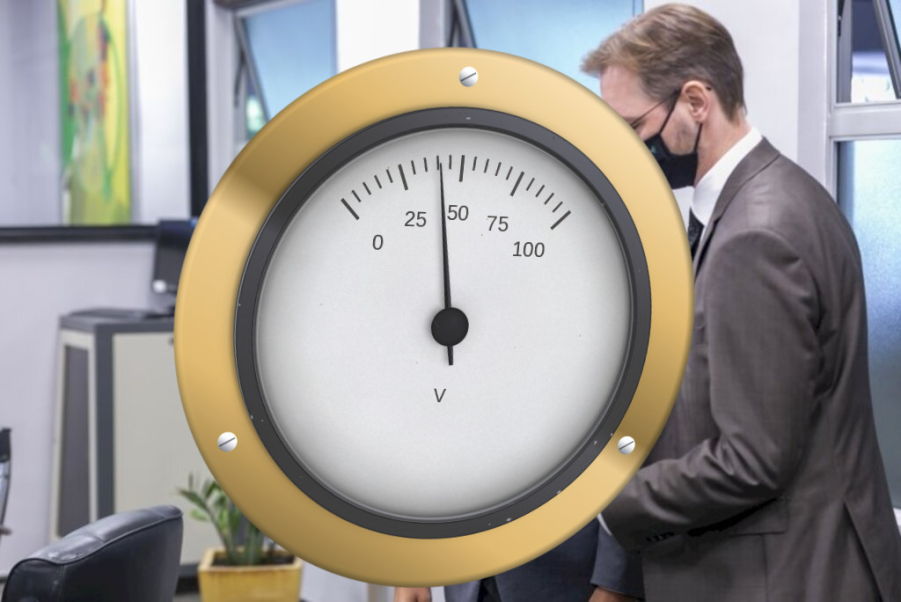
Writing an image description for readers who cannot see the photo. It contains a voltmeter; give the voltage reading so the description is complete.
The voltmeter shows 40 V
